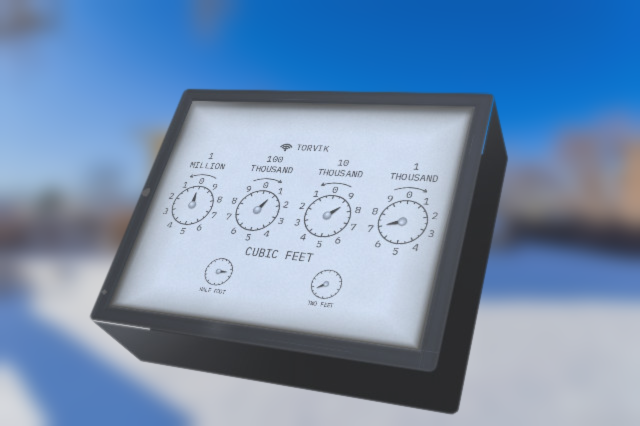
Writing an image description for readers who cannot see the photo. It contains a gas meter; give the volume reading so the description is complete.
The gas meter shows 8700 ft³
